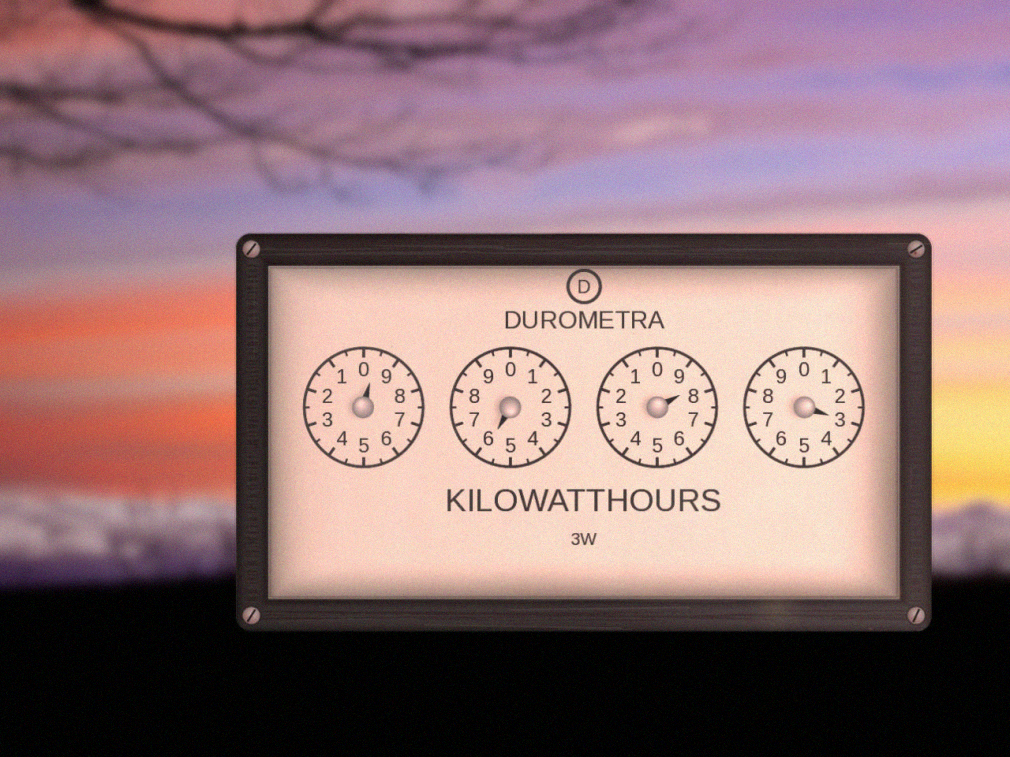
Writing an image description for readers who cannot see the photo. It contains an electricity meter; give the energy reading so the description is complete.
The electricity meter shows 9583 kWh
